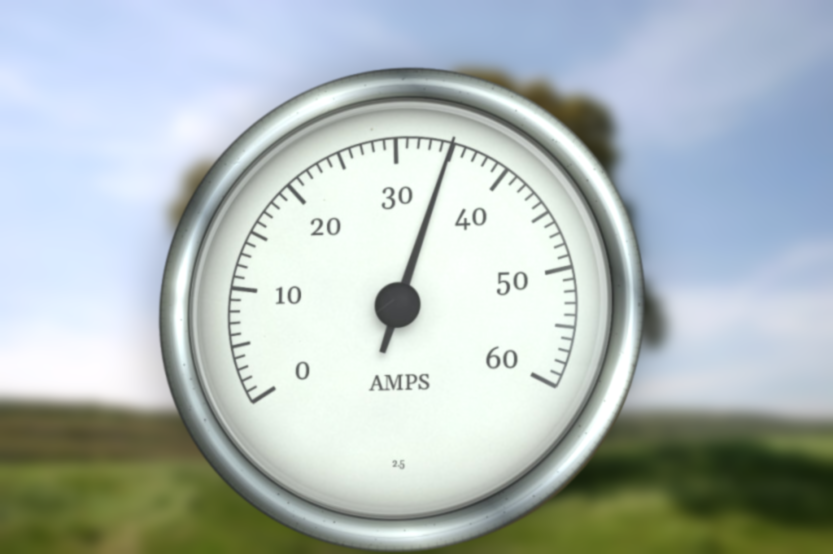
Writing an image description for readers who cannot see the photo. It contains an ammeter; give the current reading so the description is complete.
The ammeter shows 35 A
